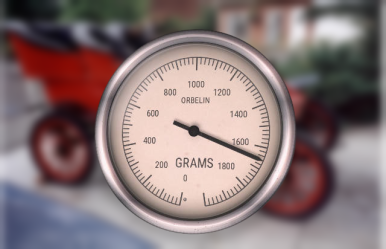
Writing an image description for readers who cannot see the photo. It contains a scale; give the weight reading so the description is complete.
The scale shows 1660 g
